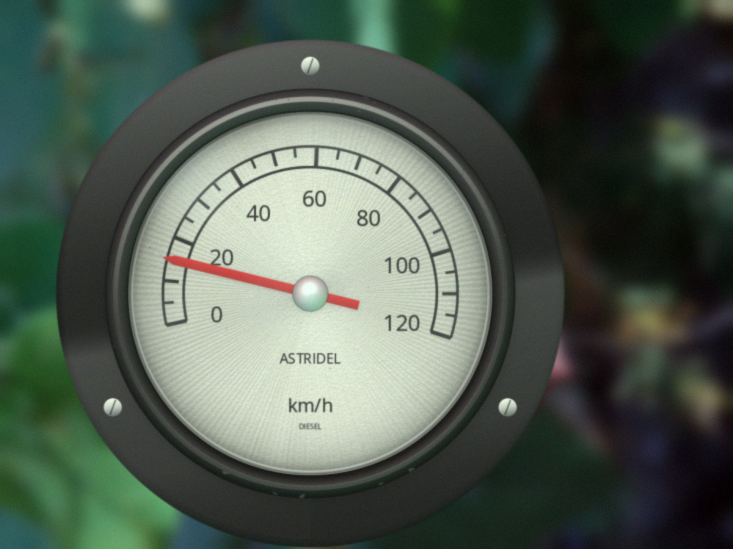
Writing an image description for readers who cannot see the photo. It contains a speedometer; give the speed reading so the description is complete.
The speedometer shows 15 km/h
